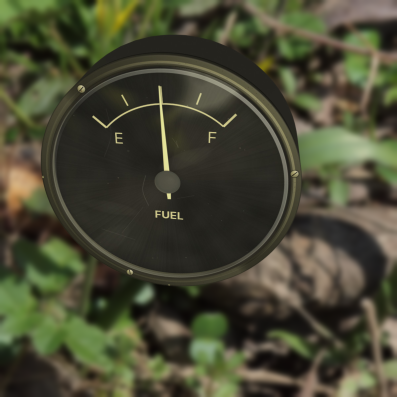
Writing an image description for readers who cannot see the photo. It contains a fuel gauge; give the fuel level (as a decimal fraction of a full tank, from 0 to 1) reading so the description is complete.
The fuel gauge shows 0.5
